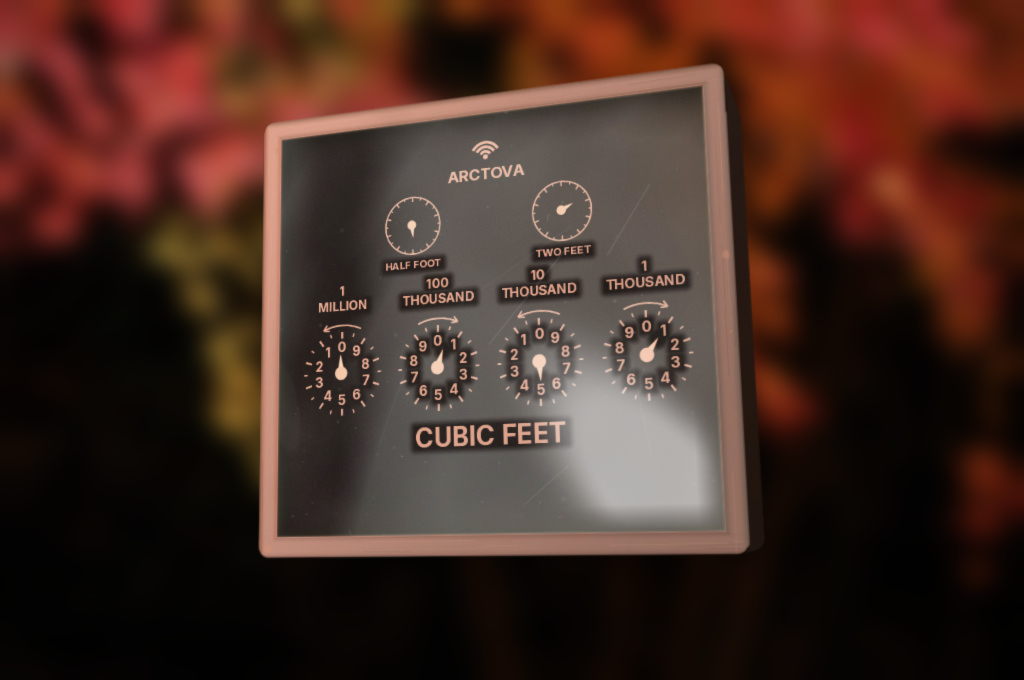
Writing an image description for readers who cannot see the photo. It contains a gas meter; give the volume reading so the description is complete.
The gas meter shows 5100 ft³
